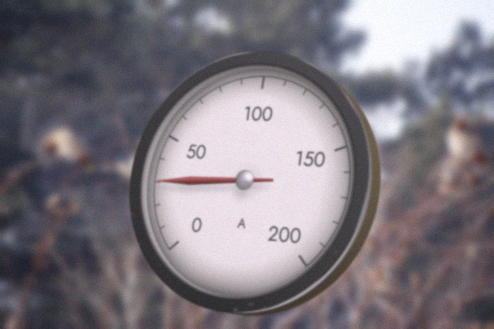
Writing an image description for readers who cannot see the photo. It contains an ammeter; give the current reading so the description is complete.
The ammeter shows 30 A
